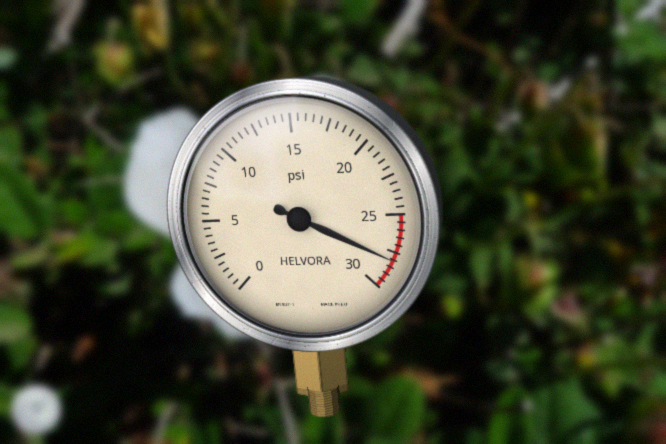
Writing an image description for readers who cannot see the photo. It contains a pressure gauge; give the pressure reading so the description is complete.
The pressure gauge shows 28 psi
